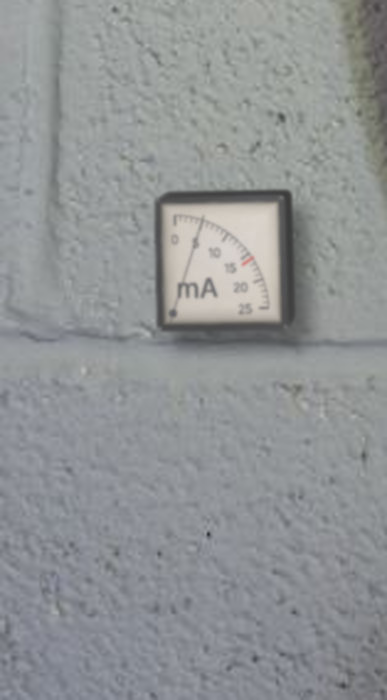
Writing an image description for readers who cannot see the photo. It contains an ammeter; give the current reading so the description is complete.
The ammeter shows 5 mA
